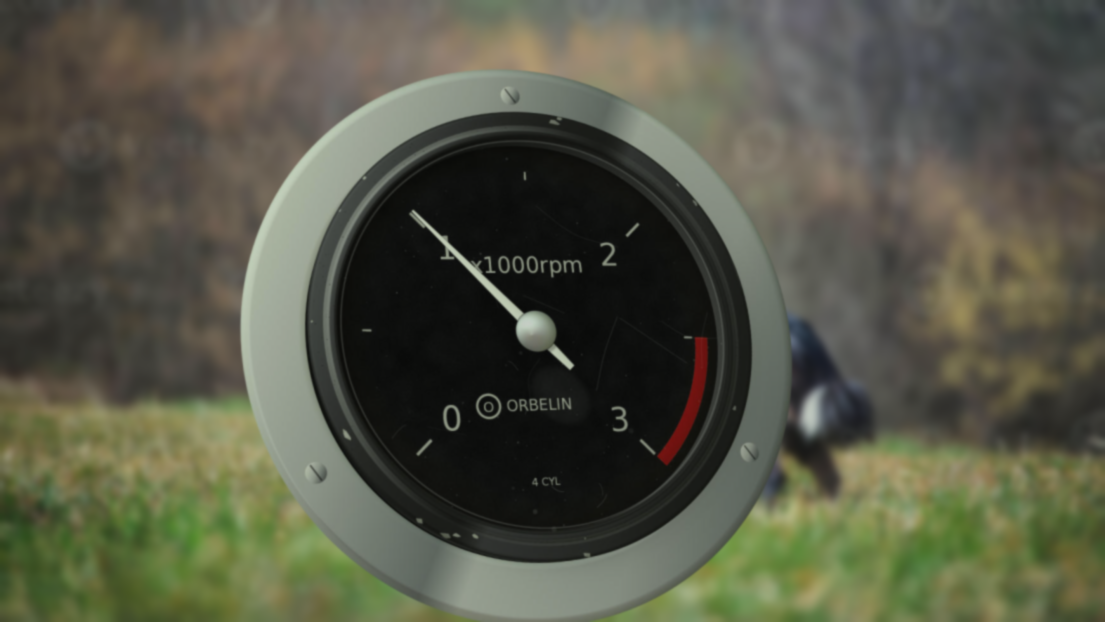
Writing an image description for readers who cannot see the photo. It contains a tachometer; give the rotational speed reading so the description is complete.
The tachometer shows 1000 rpm
